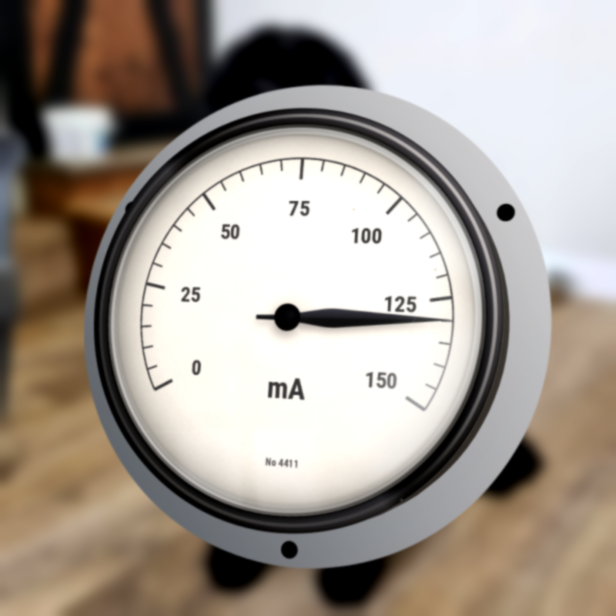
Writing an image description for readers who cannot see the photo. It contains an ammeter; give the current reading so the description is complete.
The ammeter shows 130 mA
